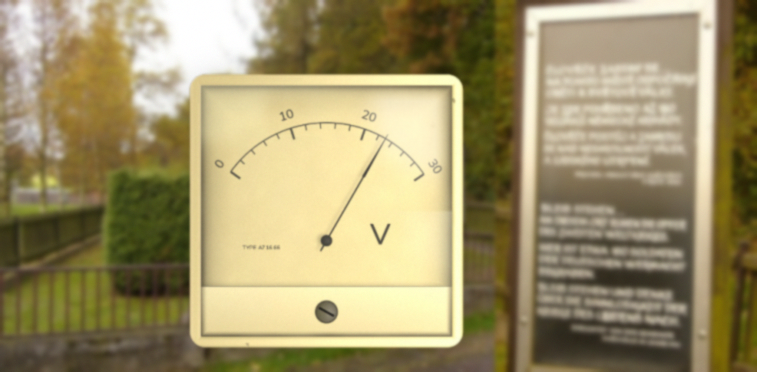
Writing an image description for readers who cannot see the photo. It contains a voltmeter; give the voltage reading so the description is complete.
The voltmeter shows 23 V
